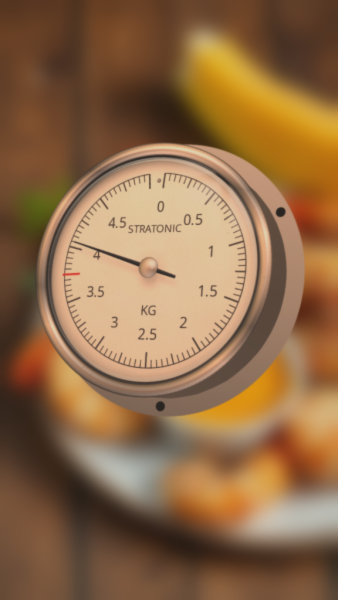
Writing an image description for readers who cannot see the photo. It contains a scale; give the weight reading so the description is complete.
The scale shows 4.05 kg
